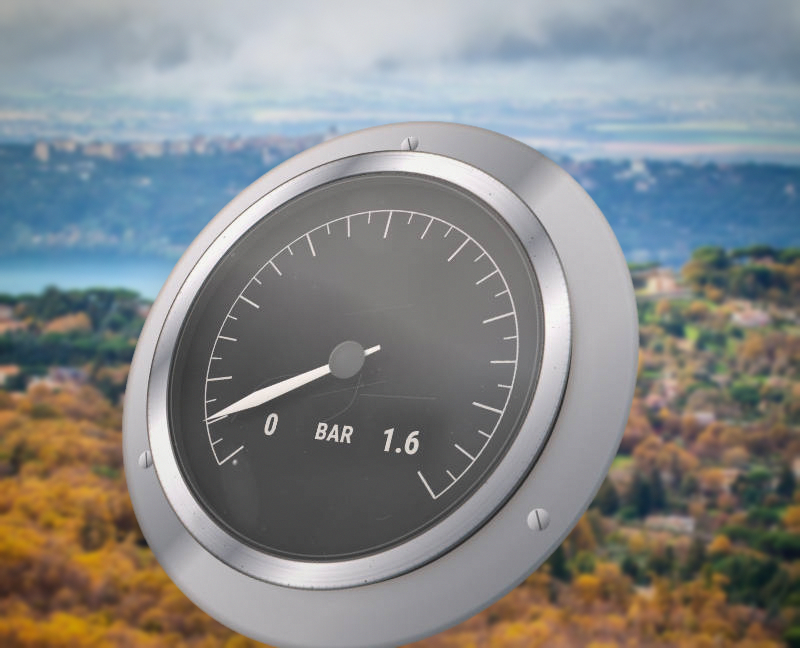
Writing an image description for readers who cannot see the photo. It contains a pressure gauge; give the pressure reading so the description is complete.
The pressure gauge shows 0.1 bar
